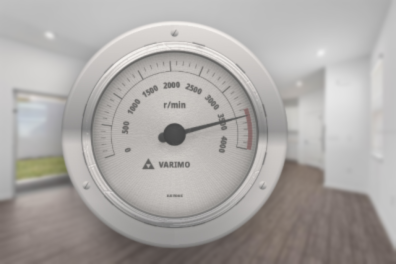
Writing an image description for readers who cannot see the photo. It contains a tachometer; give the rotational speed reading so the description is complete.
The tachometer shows 3500 rpm
